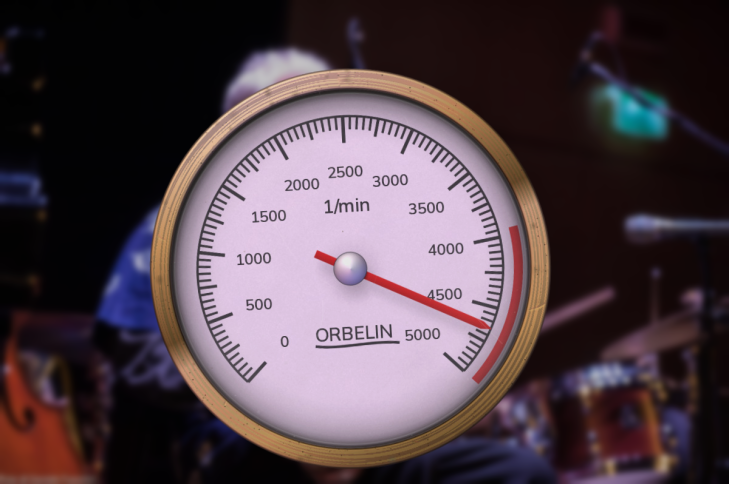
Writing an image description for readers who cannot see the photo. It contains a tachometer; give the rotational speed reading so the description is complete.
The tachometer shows 4650 rpm
